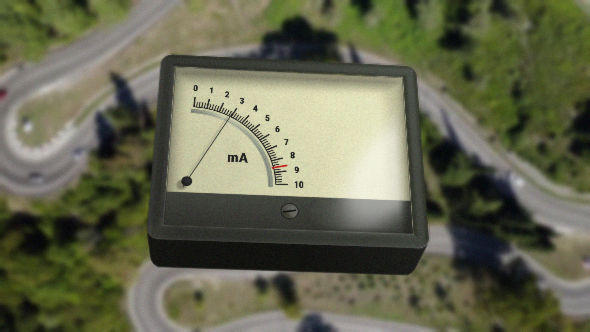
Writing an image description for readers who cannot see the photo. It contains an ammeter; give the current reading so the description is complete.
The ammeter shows 3 mA
